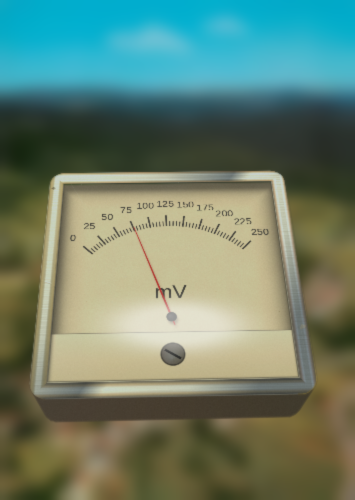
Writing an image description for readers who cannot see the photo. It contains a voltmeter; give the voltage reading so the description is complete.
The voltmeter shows 75 mV
